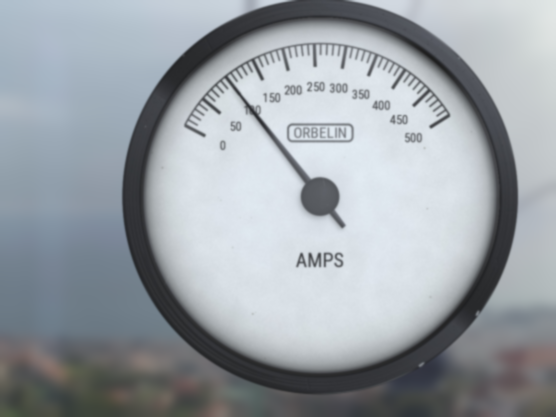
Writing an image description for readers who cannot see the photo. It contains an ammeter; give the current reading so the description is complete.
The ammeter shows 100 A
